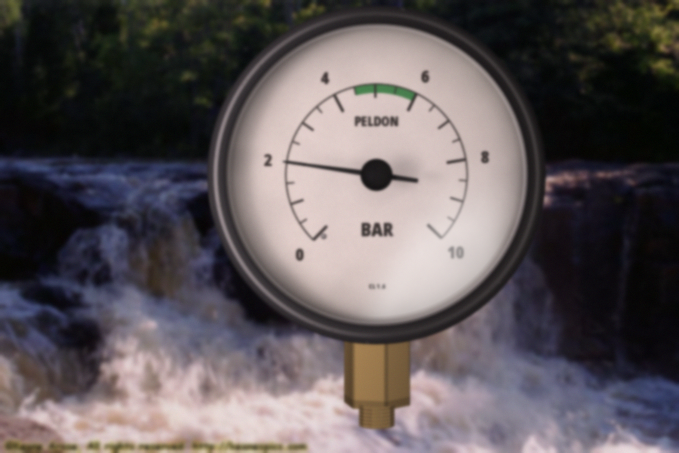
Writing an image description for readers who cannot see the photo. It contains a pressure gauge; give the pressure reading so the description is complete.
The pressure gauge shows 2 bar
